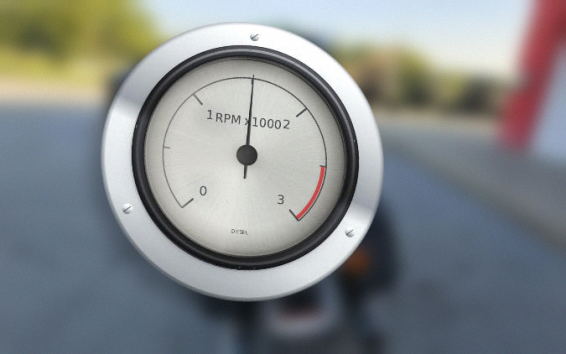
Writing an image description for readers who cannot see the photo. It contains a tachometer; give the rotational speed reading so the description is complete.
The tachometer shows 1500 rpm
